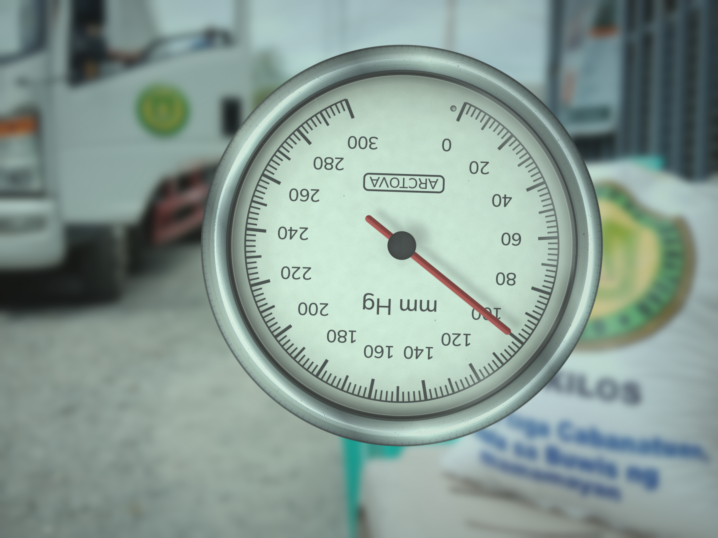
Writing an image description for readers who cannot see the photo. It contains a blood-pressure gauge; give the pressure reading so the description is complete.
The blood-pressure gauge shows 100 mmHg
